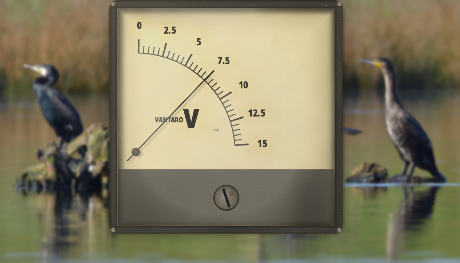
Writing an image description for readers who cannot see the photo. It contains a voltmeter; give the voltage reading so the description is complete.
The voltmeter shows 7.5 V
